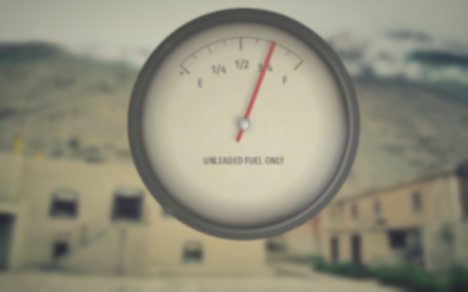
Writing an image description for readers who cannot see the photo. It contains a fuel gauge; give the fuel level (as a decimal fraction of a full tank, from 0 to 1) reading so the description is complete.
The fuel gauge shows 0.75
